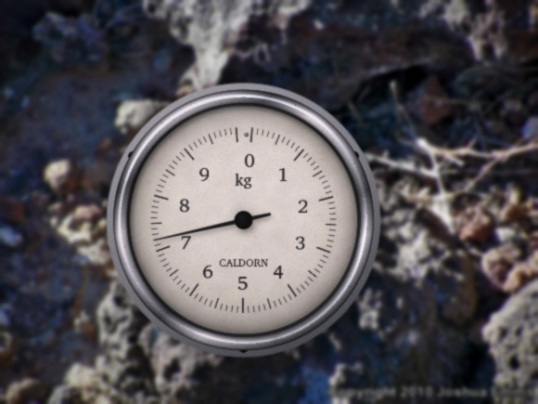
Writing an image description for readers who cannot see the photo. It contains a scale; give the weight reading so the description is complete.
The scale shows 7.2 kg
